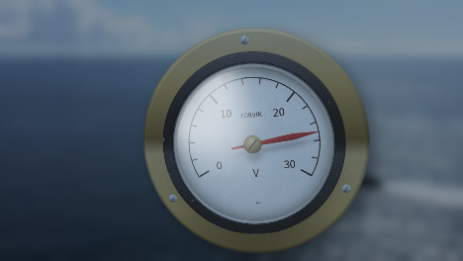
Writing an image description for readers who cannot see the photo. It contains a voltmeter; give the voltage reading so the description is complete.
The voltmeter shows 25 V
